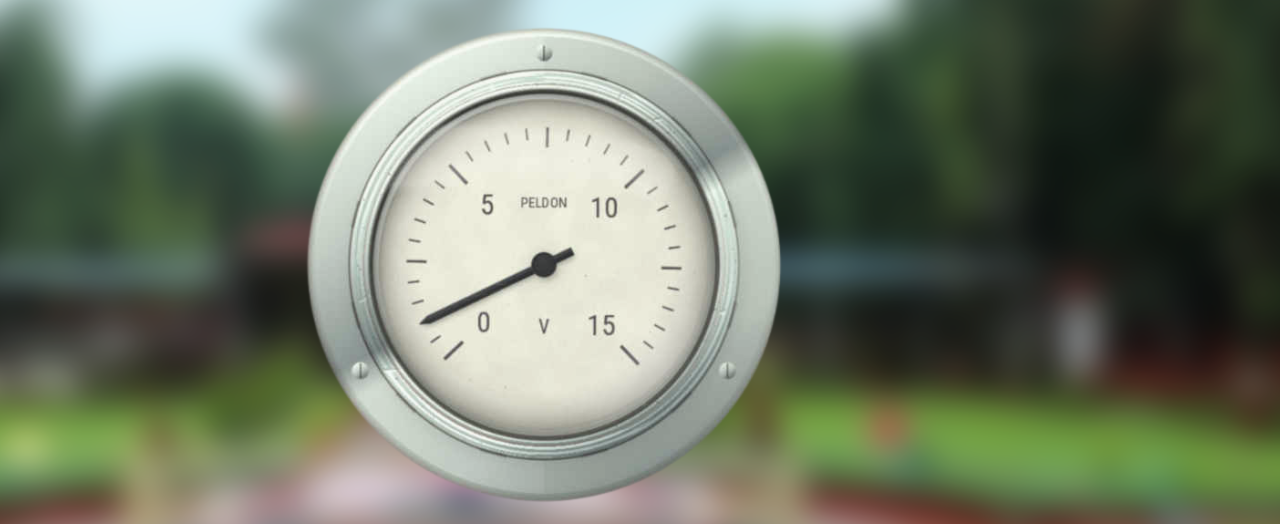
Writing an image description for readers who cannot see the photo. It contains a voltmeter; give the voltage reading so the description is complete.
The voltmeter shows 1 V
